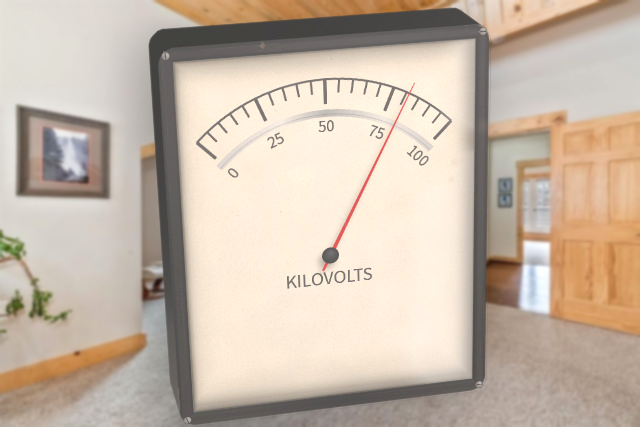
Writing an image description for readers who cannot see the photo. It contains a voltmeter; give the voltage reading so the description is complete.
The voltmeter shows 80 kV
